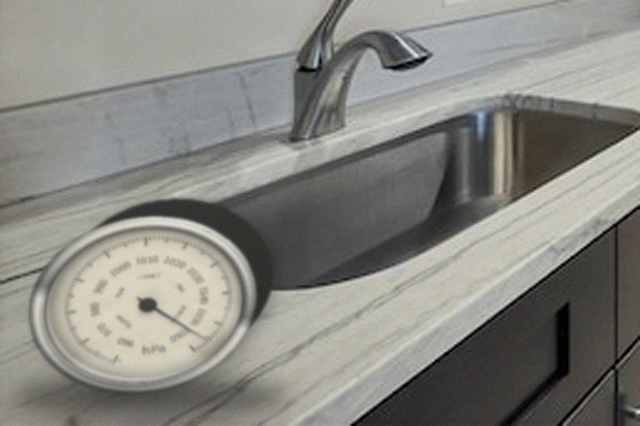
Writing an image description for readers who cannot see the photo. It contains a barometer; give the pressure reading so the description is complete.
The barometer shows 1055 hPa
